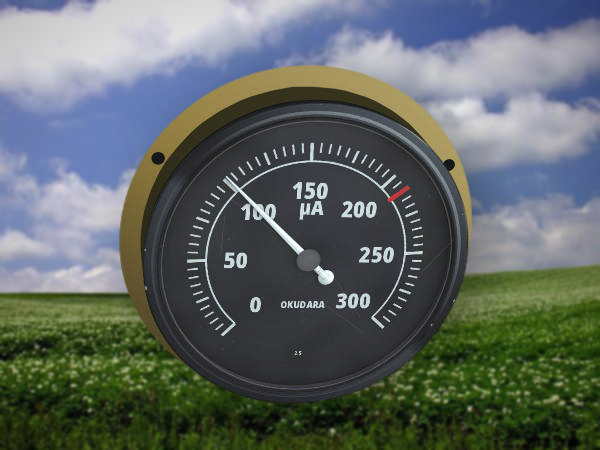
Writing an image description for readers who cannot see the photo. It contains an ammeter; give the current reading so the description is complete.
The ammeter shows 102.5 µA
